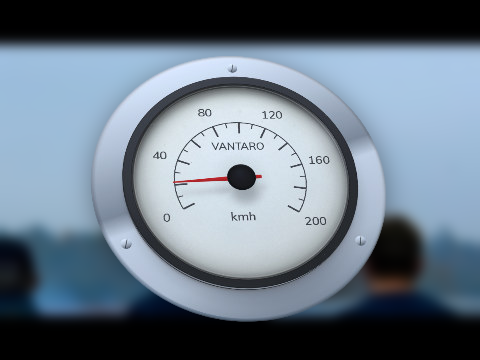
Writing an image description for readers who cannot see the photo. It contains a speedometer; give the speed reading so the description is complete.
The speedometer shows 20 km/h
